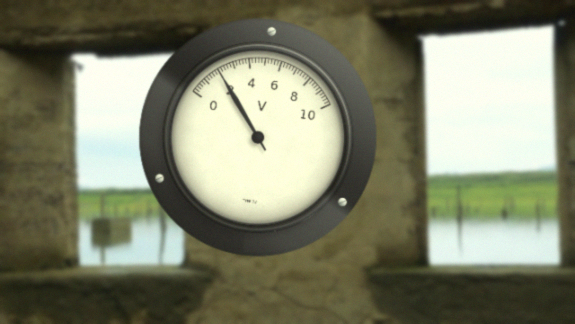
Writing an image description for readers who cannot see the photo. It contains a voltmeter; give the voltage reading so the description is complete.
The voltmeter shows 2 V
